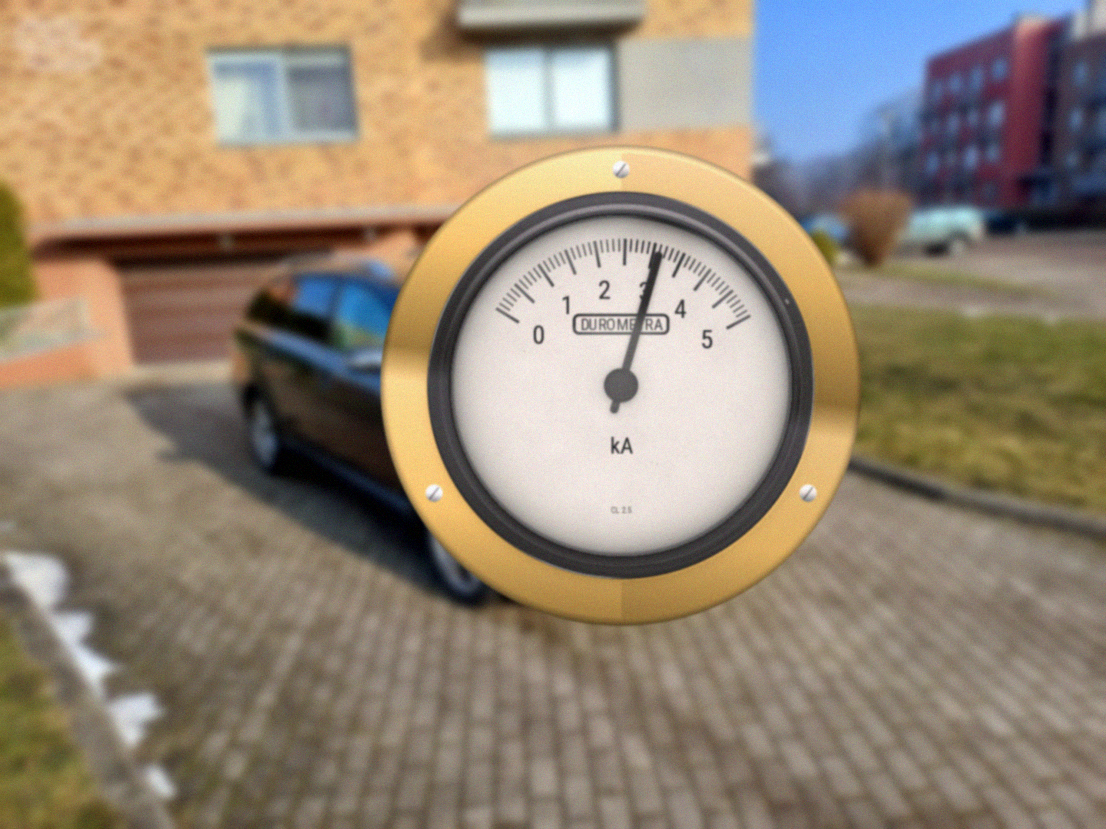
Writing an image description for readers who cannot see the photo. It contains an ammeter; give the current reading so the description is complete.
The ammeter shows 3.1 kA
